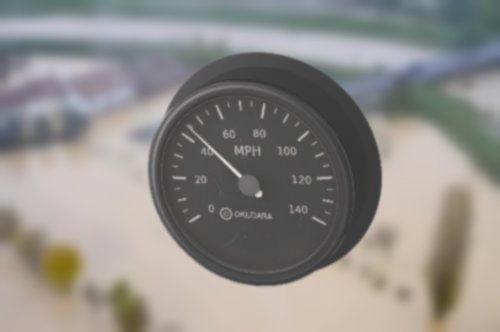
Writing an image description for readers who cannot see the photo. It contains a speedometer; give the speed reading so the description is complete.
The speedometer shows 45 mph
